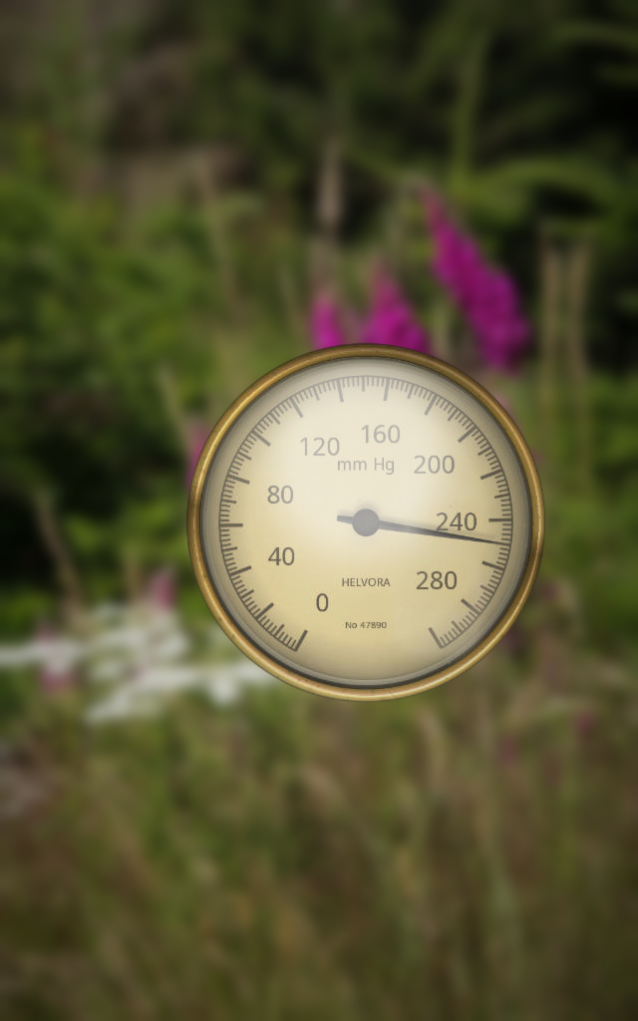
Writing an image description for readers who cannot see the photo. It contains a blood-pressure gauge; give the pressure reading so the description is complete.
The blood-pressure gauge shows 250 mmHg
